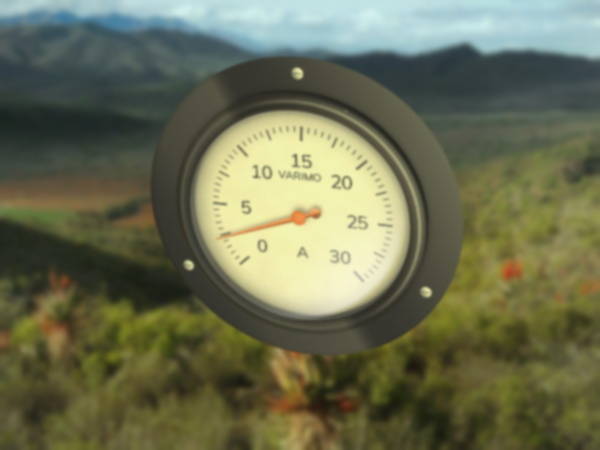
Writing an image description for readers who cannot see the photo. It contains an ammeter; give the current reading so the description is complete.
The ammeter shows 2.5 A
